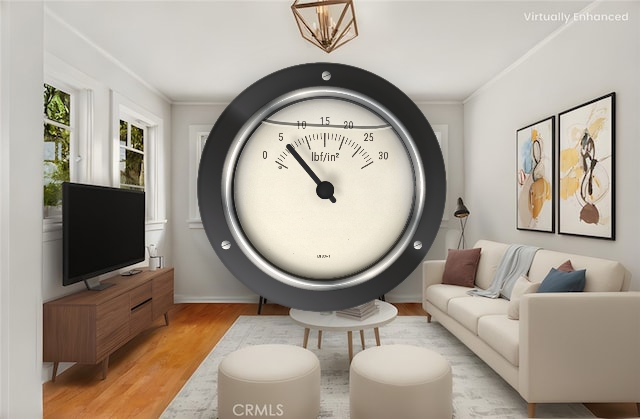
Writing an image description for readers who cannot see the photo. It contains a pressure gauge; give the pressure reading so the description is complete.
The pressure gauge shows 5 psi
